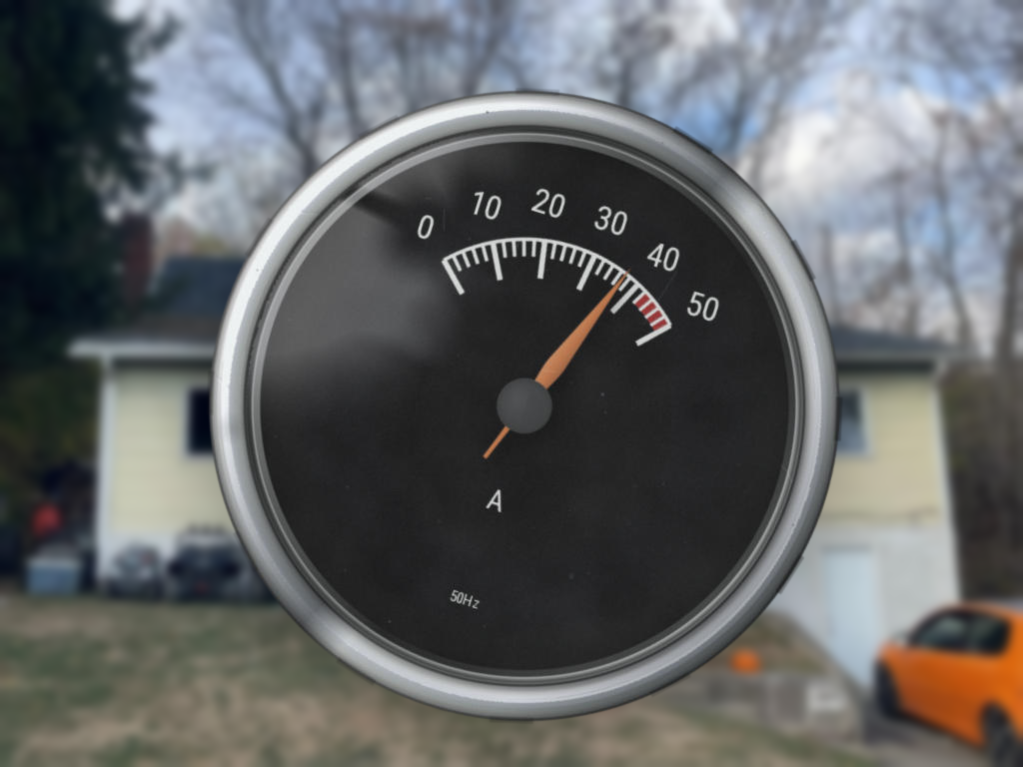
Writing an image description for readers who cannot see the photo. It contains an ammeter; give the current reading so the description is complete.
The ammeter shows 37 A
